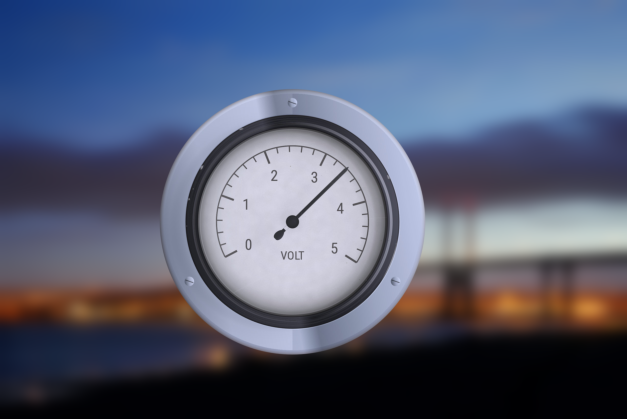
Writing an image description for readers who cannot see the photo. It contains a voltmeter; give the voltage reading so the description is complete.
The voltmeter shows 3.4 V
